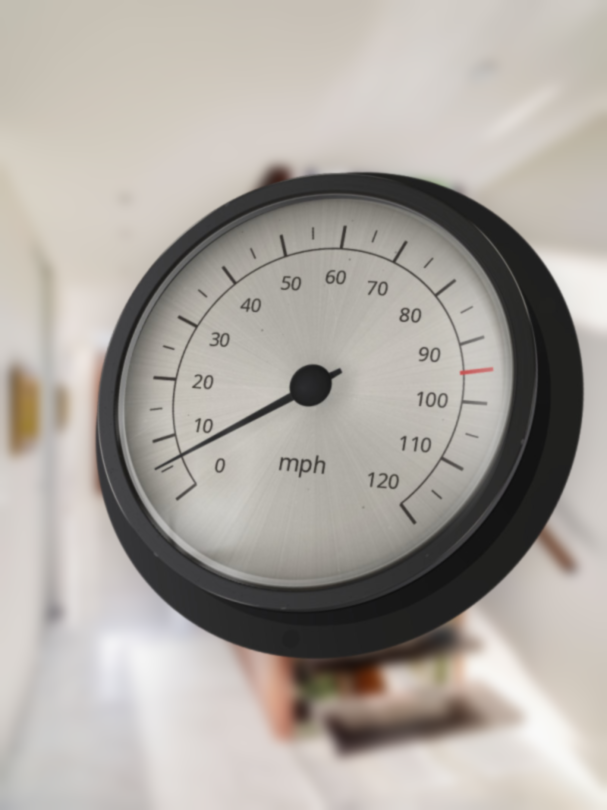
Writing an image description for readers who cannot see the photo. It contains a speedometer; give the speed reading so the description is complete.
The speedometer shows 5 mph
